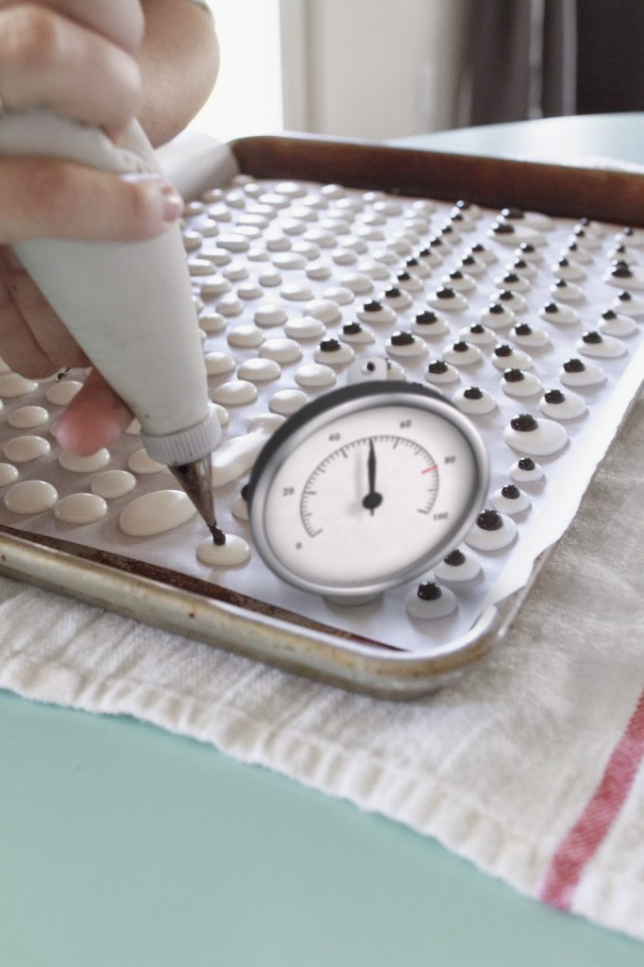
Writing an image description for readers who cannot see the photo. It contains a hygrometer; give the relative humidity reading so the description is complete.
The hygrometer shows 50 %
